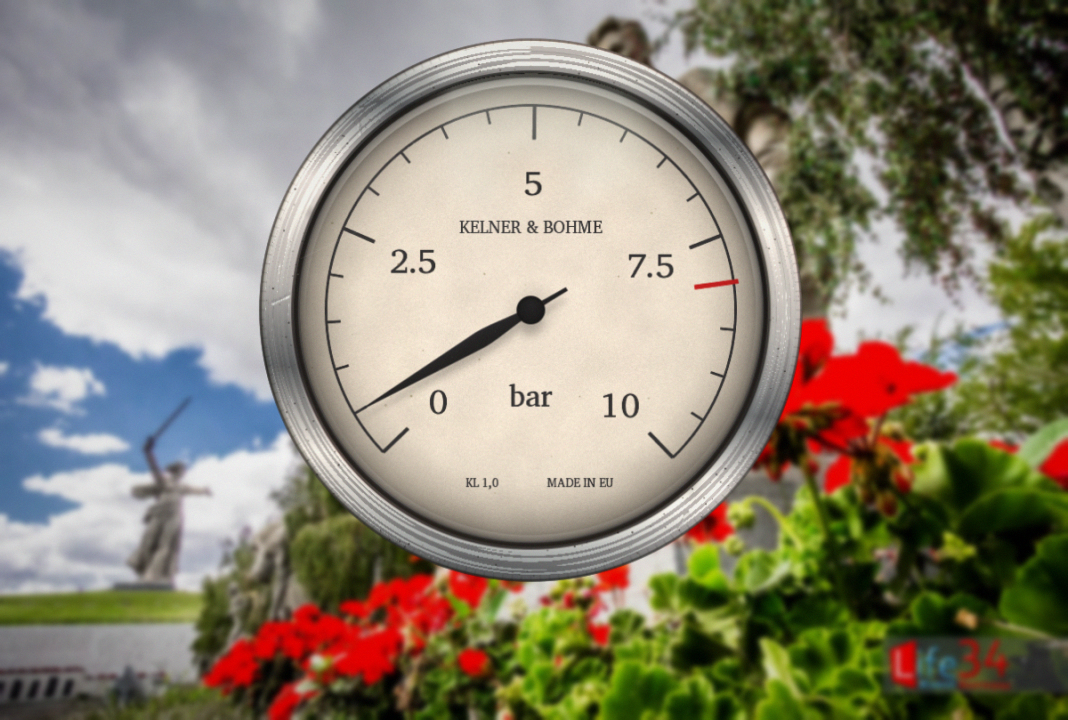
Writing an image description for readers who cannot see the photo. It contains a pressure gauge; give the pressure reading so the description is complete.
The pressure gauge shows 0.5 bar
